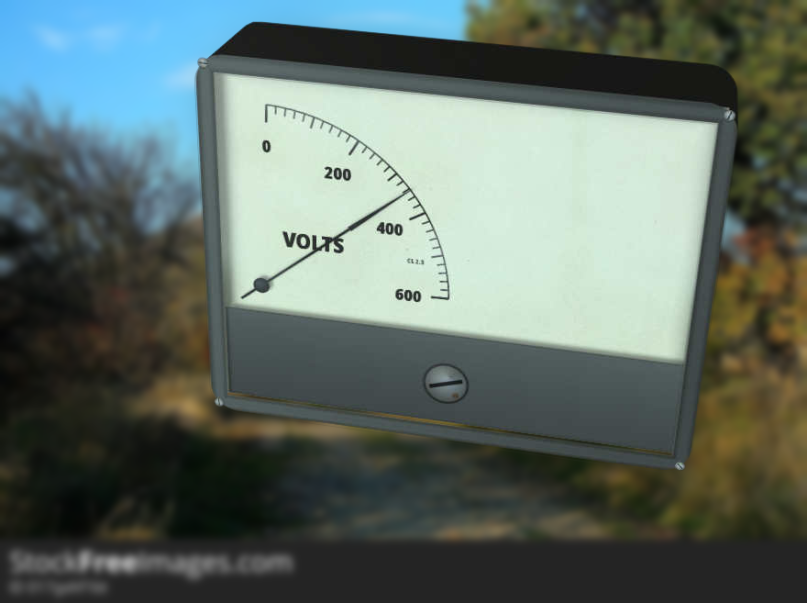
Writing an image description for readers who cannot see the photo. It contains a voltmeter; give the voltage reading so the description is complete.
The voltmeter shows 340 V
